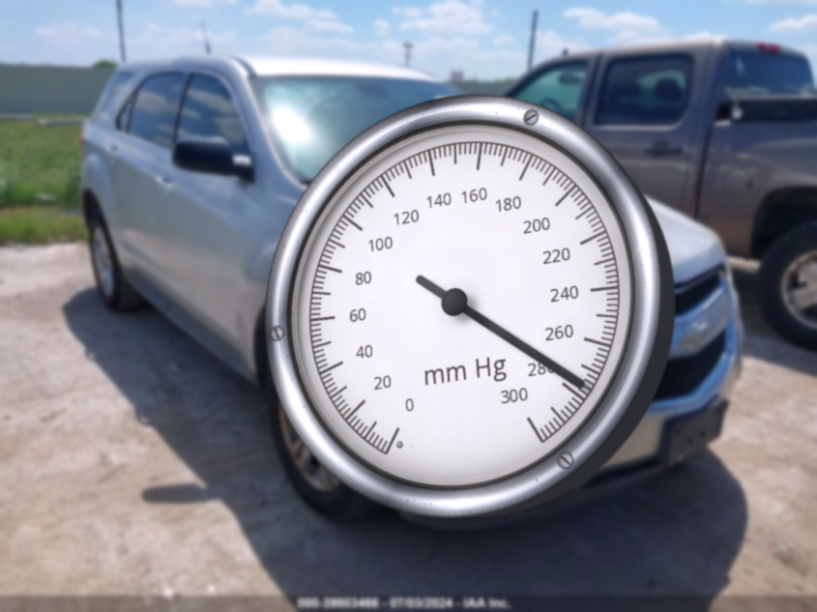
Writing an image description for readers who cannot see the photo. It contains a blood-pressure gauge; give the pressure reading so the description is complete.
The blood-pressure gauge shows 276 mmHg
